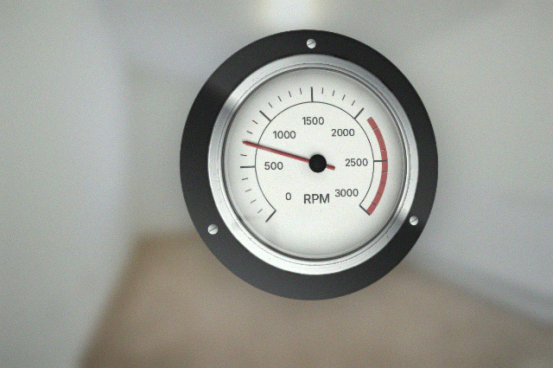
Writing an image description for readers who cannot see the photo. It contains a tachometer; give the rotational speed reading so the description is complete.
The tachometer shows 700 rpm
